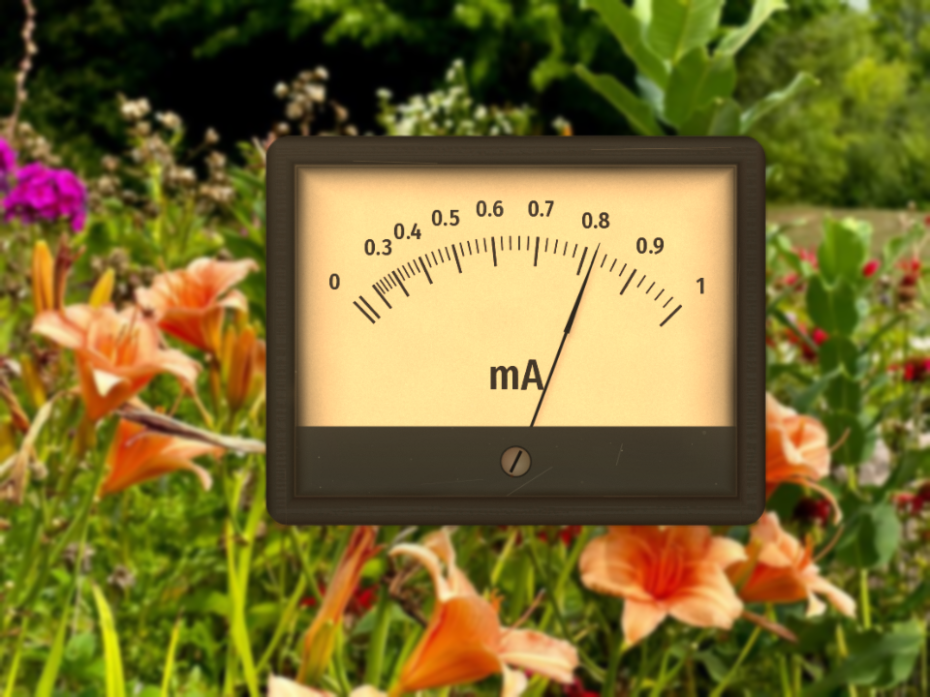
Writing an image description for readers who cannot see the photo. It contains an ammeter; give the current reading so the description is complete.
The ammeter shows 0.82 mA
